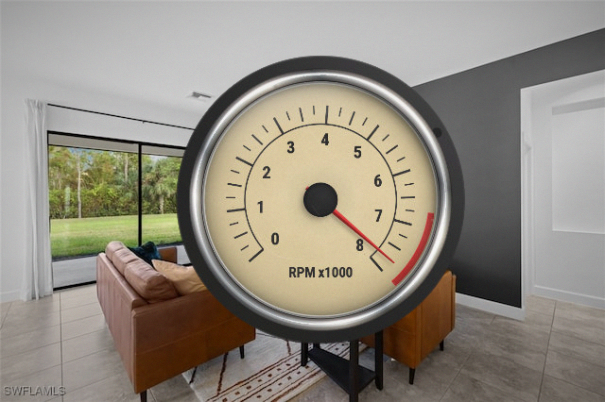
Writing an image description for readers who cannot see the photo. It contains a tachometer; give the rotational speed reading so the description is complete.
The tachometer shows 7750 rpm
